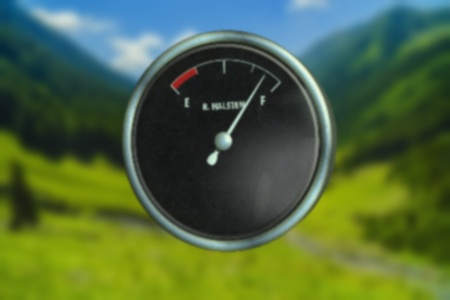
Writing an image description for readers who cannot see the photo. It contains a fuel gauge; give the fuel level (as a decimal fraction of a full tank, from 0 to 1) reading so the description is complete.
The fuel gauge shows 0.875
